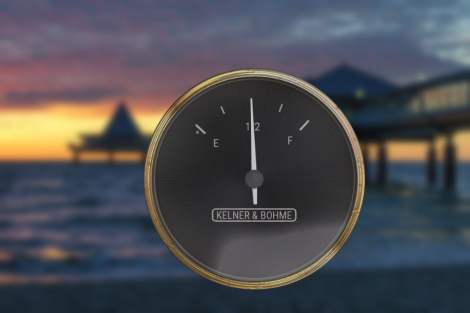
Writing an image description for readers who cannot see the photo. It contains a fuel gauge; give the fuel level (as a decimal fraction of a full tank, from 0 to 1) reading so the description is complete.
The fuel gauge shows 0.5
